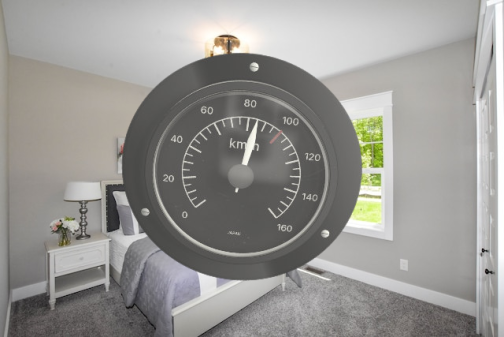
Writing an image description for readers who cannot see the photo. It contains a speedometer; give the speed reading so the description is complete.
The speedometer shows 85 km/h
